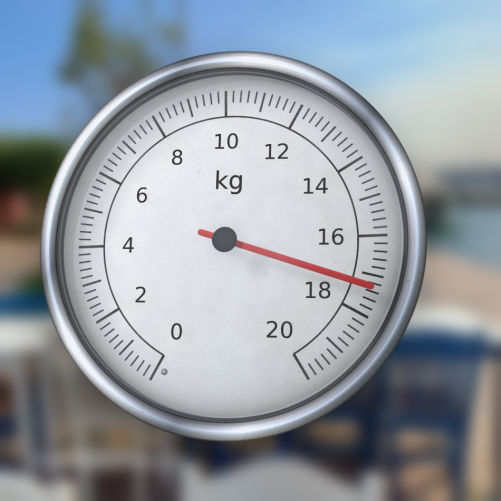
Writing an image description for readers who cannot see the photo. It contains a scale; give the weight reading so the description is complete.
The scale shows 17.3 kg
